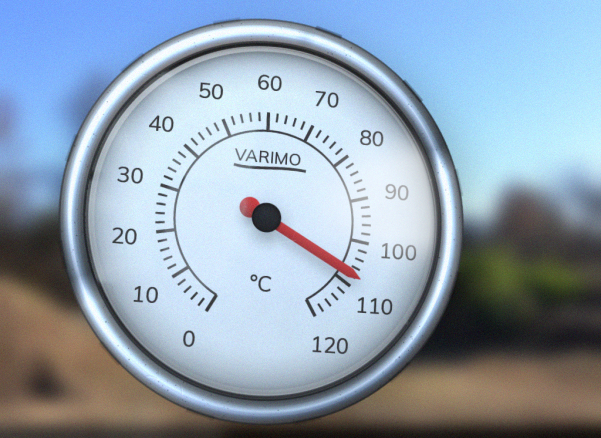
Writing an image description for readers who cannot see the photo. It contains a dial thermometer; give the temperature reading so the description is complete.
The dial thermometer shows 108 °C
